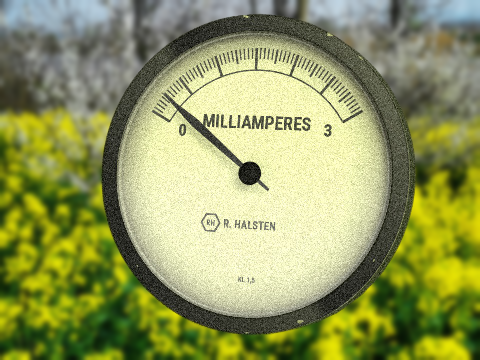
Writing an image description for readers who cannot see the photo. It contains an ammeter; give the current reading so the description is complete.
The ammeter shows 0.25 mA
